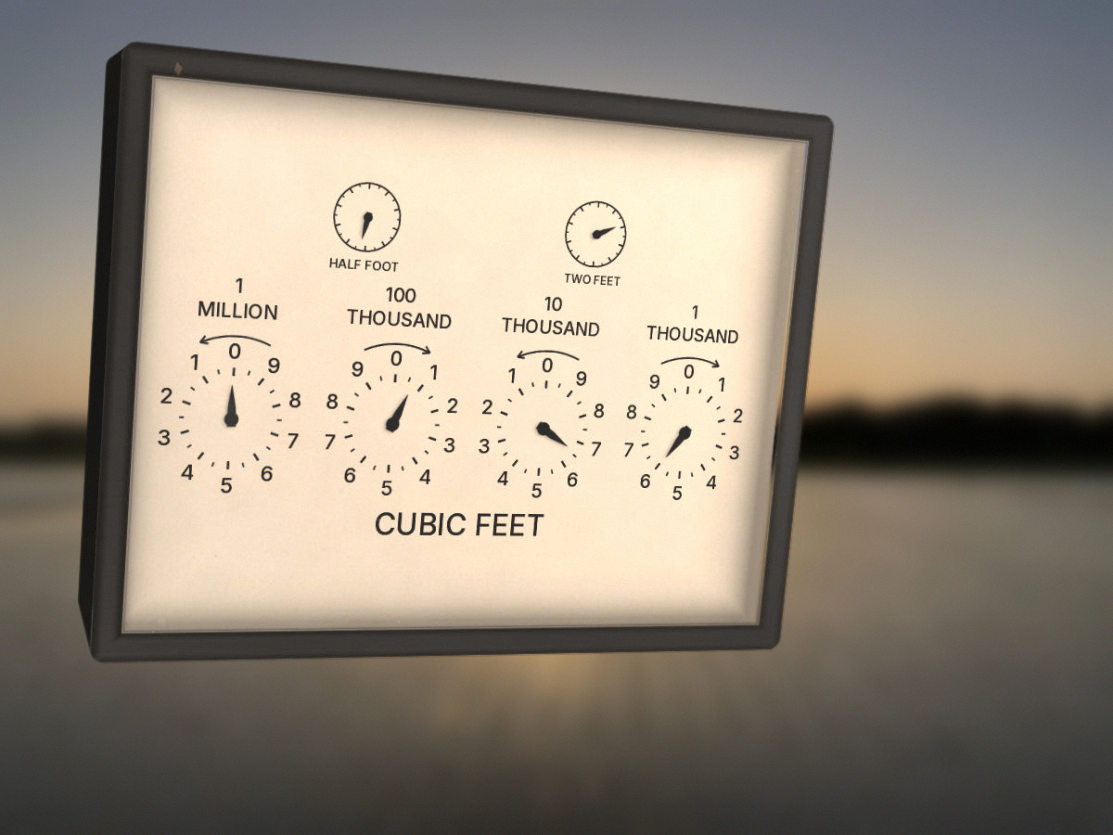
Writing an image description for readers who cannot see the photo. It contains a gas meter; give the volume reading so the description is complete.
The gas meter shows 6600 ft³
